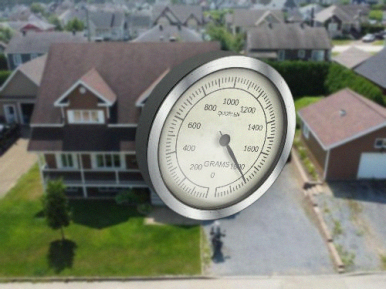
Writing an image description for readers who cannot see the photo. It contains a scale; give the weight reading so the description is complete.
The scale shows 1800 g
